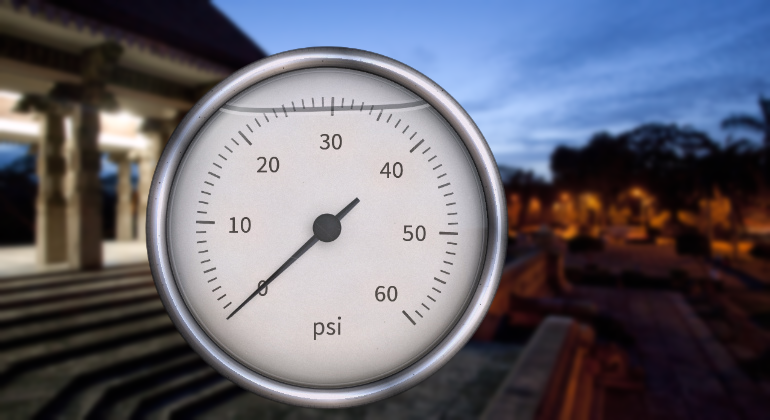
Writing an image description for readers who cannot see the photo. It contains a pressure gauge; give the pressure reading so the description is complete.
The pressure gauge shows 0 psi
